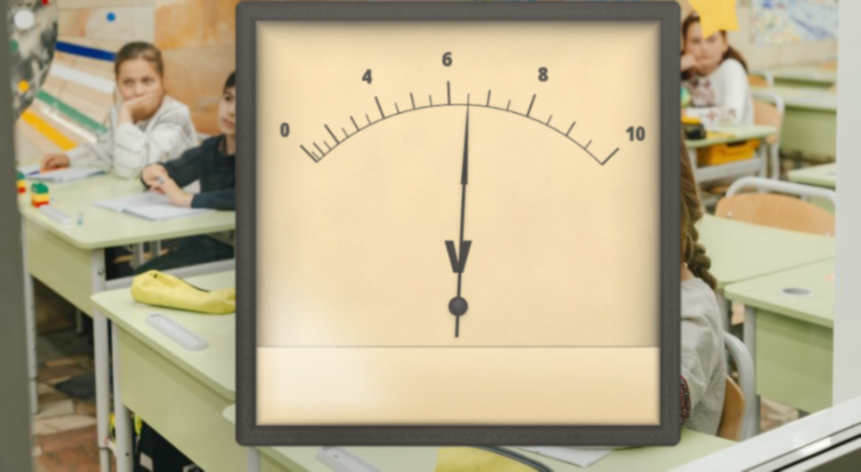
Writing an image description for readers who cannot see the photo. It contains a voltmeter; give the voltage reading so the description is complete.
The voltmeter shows 6.5 V
